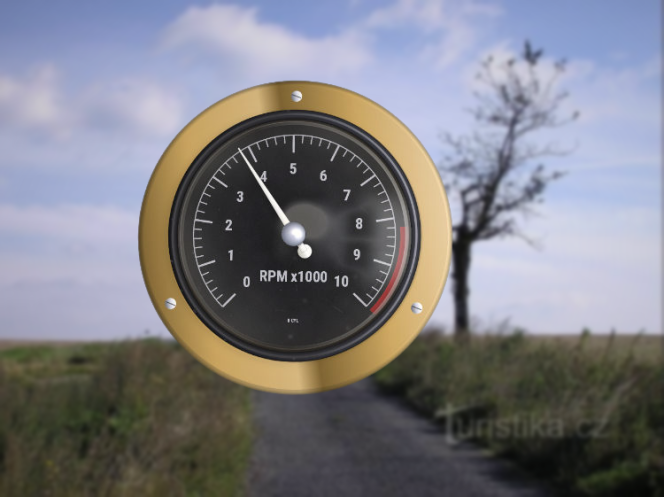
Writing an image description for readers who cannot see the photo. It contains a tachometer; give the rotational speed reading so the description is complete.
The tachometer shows 3800 rpm
